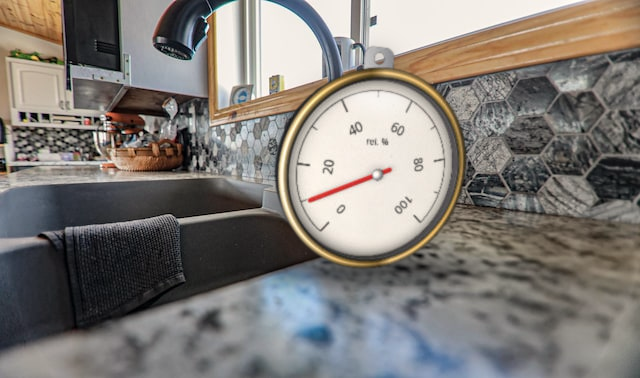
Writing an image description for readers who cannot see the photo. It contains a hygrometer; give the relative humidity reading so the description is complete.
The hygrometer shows 10 %
